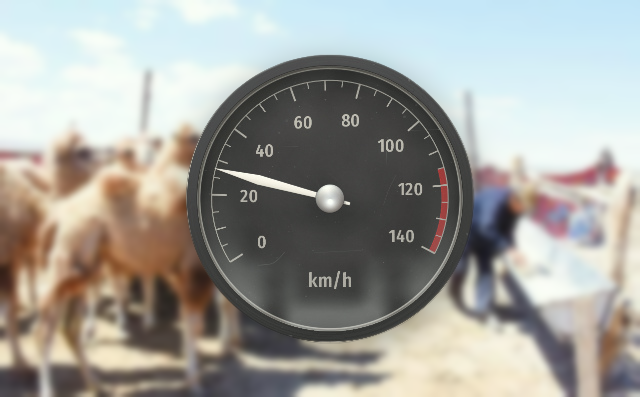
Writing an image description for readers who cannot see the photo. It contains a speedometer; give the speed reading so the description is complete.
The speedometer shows 27.5 km/h
